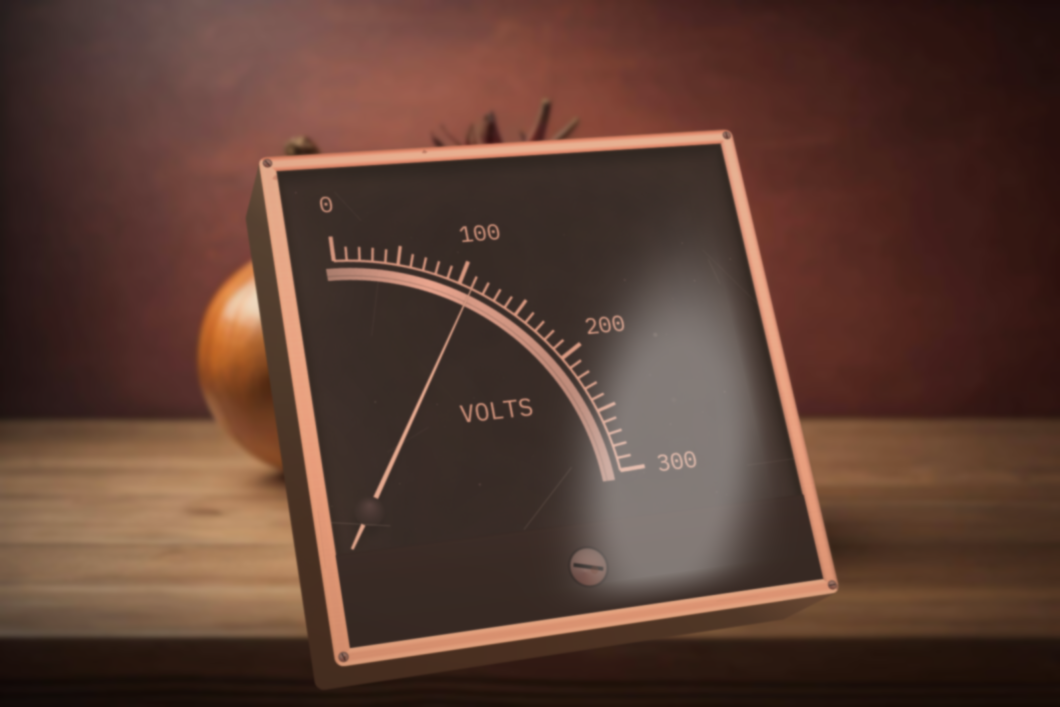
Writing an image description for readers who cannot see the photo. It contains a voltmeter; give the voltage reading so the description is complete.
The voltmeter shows 110 V
